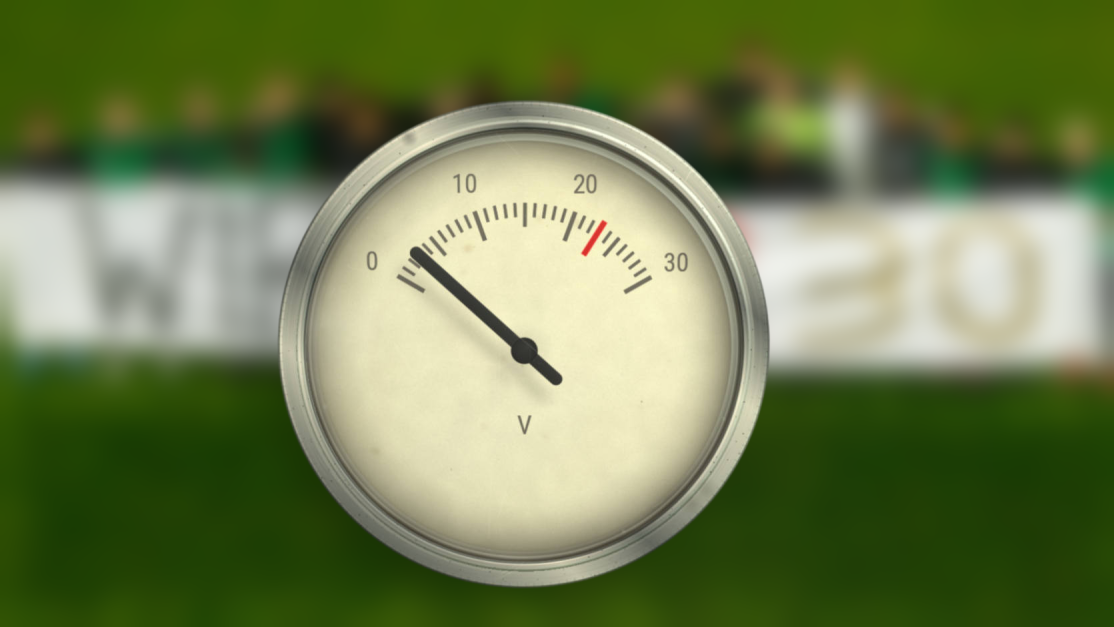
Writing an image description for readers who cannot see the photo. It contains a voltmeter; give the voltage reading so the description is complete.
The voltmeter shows 3 V
